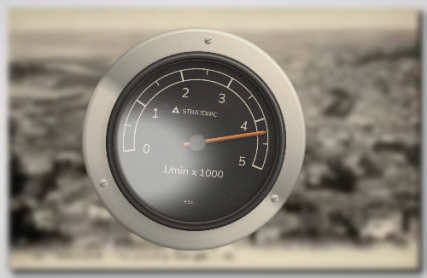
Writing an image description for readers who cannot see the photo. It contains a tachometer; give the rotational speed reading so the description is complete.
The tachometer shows 4250 rpm
